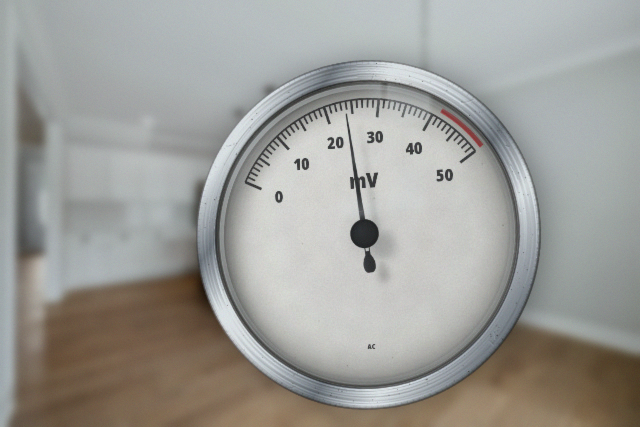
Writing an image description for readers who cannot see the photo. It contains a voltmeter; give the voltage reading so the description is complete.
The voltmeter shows 24 mV
